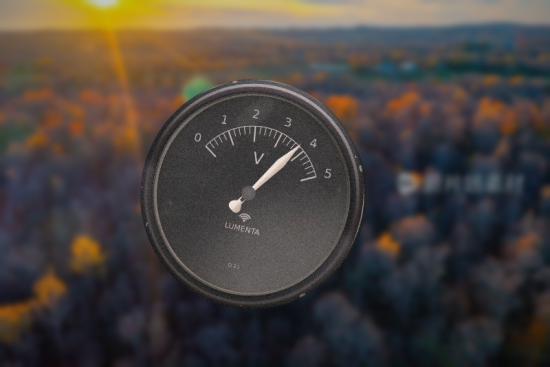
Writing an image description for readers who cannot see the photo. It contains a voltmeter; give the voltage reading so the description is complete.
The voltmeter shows 3.8 V
